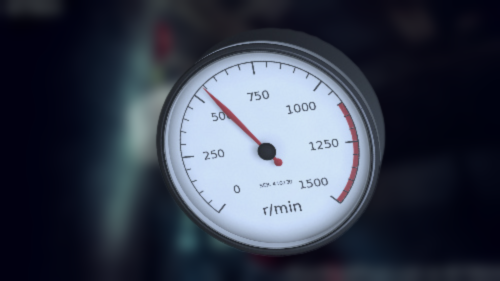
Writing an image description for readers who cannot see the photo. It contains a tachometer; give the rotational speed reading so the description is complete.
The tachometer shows 550 rpm
